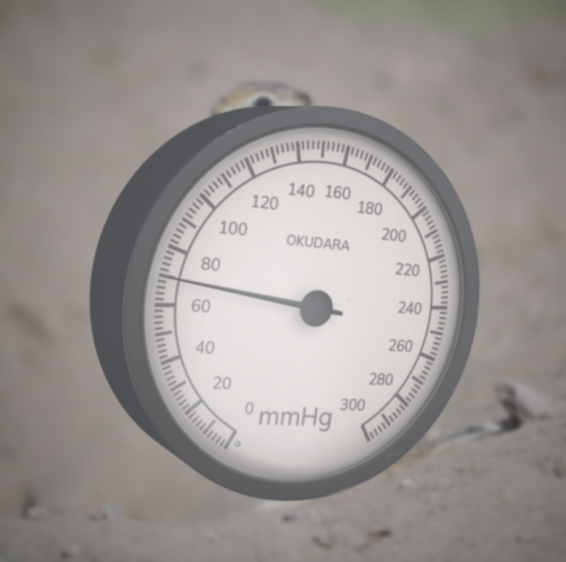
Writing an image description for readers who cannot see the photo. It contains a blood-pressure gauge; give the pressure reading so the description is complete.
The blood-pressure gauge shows 70 mmHg
